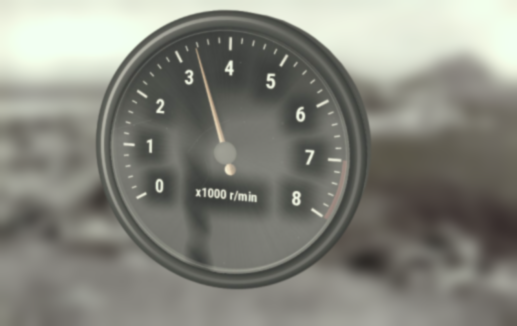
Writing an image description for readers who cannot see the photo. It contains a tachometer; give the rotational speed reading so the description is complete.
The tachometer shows 3400 rpm
